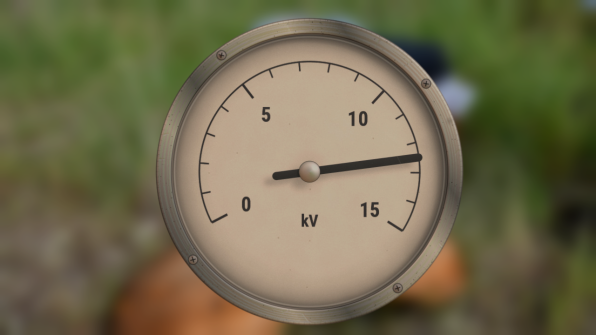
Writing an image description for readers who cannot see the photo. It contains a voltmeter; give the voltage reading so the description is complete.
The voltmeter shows 12.5 kV
